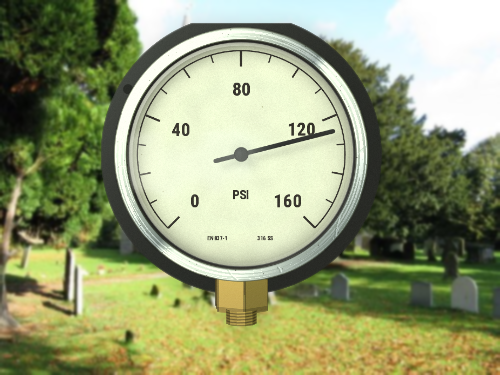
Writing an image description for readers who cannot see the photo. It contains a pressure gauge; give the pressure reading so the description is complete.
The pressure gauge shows 125 psi
